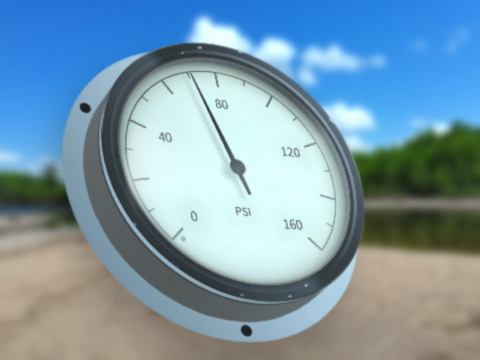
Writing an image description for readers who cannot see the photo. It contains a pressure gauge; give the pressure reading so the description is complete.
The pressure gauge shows 70 psi
